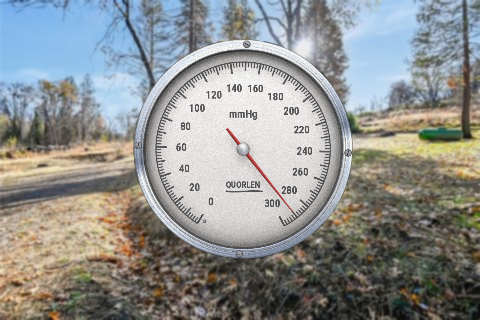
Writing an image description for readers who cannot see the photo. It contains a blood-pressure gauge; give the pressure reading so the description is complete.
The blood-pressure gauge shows 290 mmHg
